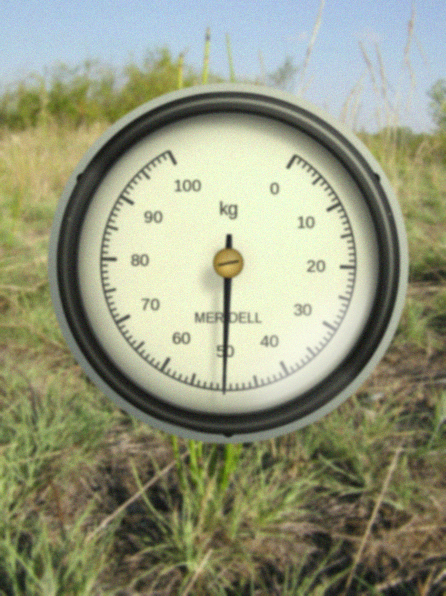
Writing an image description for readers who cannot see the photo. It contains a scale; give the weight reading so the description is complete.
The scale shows 50 kg
